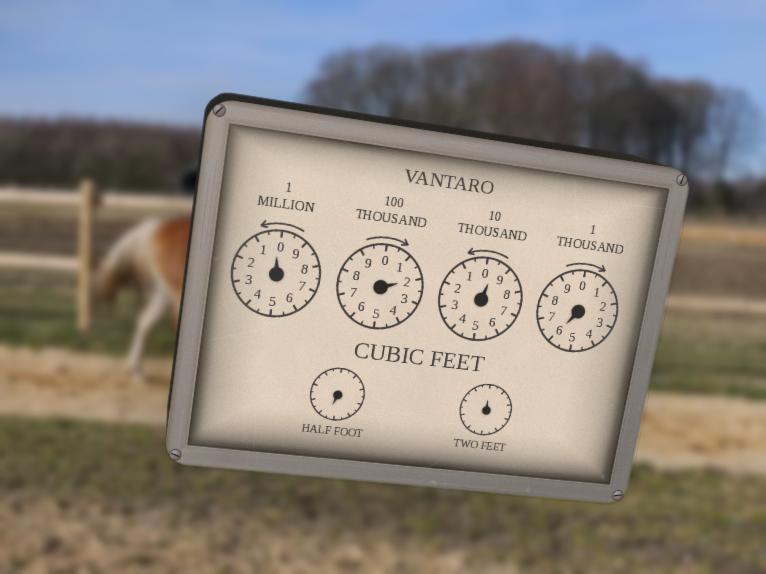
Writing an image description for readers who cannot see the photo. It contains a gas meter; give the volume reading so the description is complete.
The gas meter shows 19600 ft³
